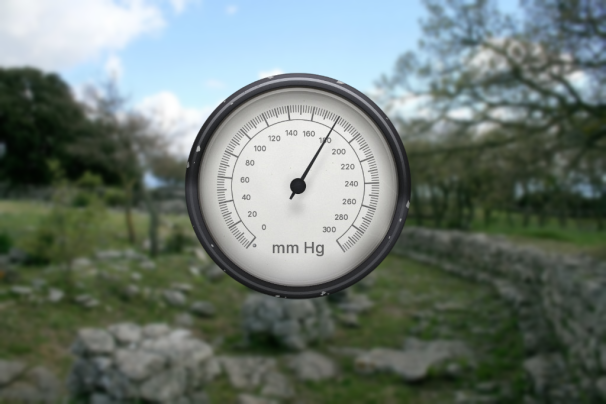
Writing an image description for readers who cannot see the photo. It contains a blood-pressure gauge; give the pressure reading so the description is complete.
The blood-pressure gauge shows 180 mmHg
